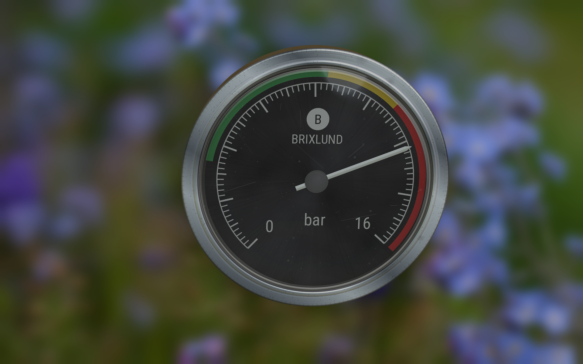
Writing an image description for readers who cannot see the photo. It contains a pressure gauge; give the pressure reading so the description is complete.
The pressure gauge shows 12.2 bar
